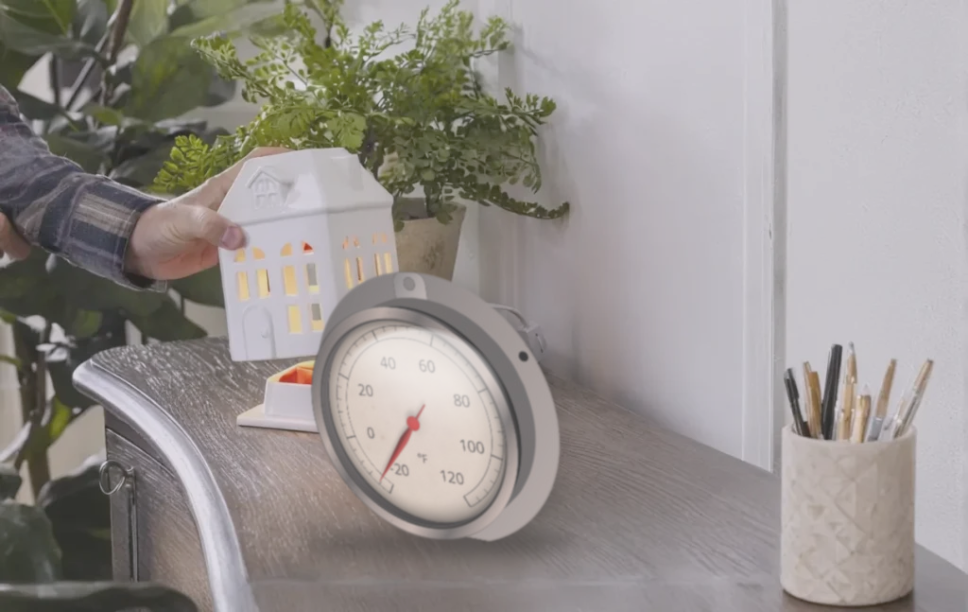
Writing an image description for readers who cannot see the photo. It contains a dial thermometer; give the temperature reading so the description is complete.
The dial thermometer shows -16 °F
